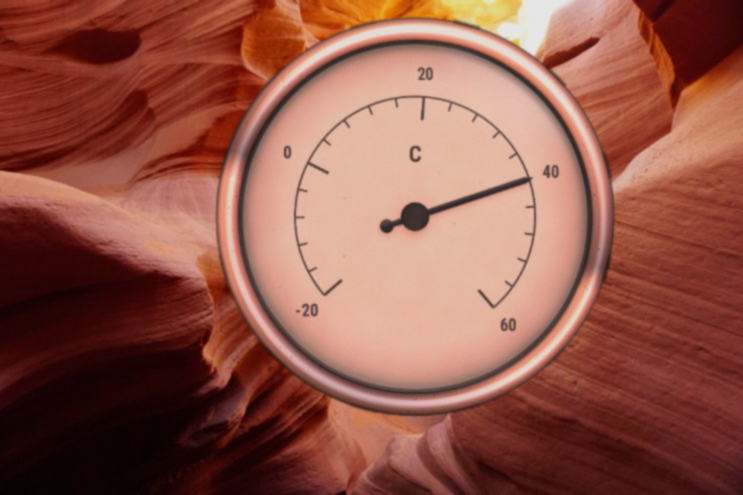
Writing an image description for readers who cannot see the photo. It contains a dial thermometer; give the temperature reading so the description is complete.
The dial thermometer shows 40 °C
